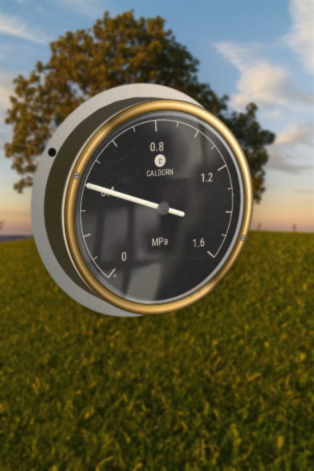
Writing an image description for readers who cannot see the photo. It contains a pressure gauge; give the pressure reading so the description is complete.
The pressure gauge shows 0.4 MPa
